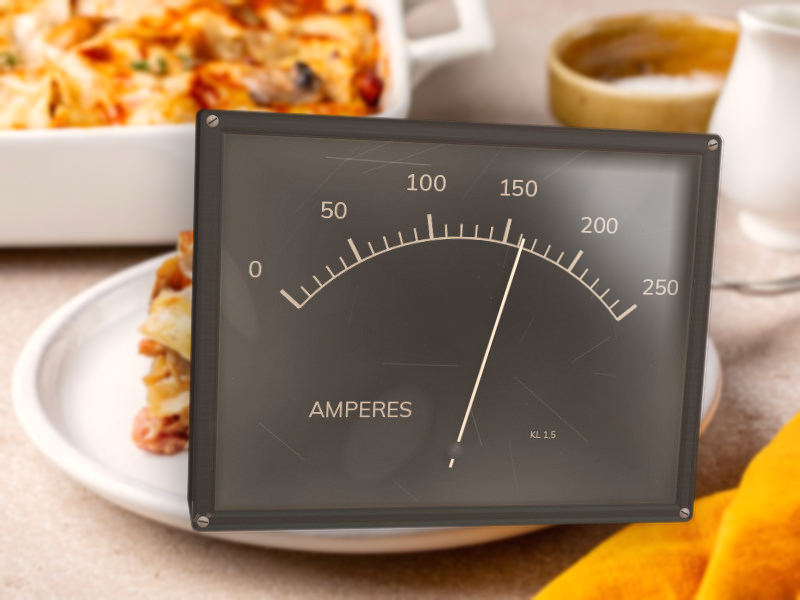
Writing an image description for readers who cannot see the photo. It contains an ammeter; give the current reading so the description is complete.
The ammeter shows 160 A
